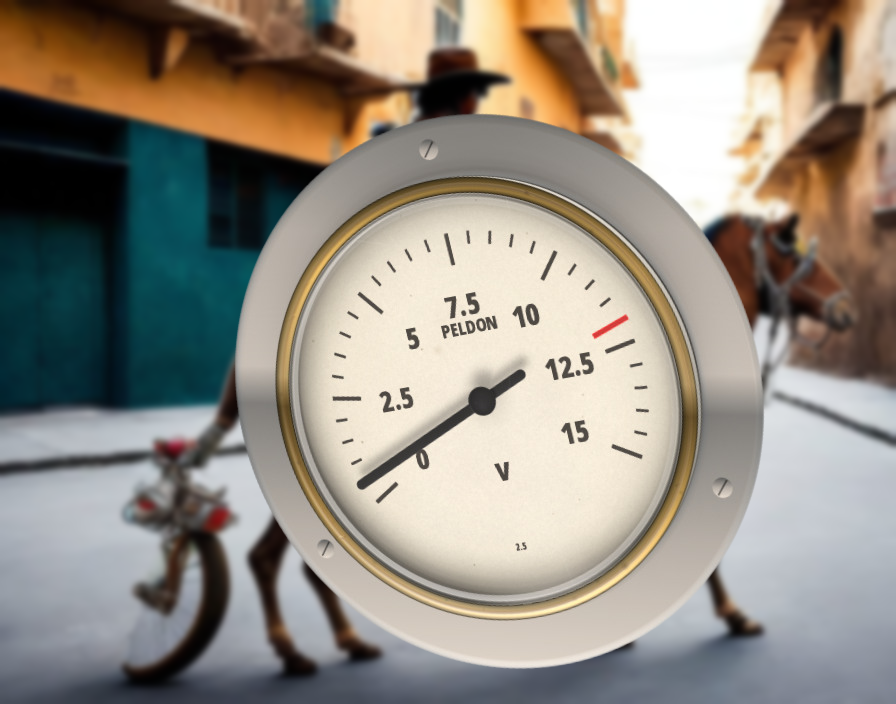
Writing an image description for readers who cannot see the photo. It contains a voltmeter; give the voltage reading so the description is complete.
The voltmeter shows 0.5 V
